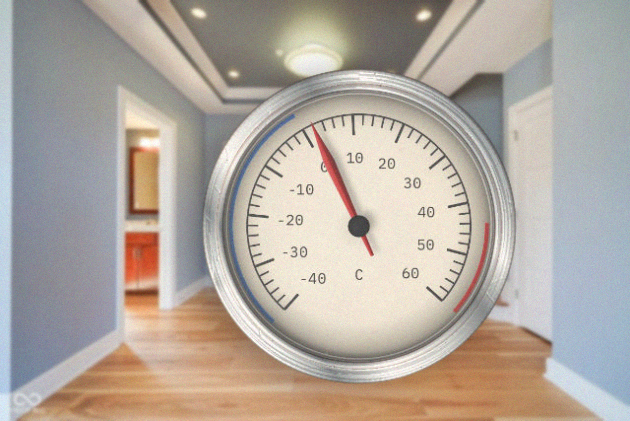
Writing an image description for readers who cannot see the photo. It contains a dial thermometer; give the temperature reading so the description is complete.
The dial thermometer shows 2 °C
